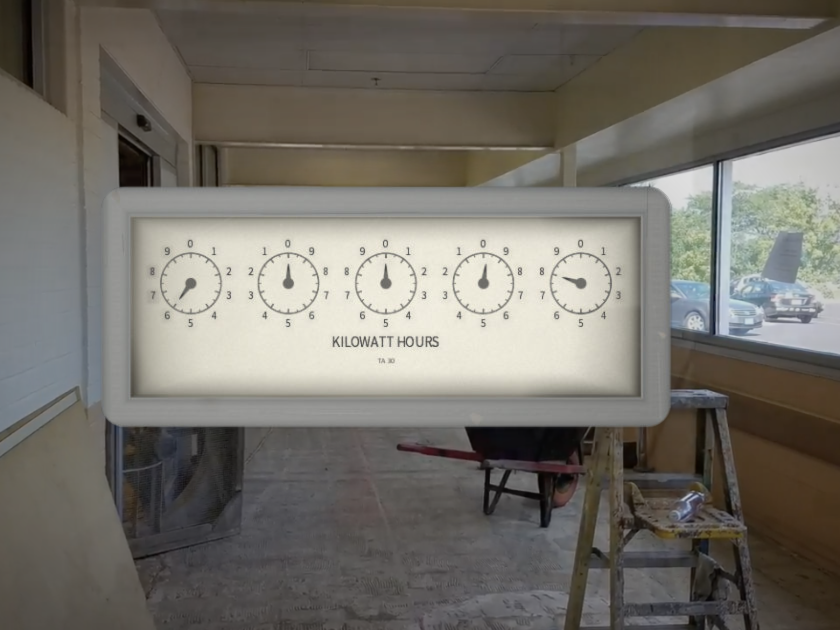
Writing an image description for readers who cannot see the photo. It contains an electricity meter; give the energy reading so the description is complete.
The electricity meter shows 59998 kWh
